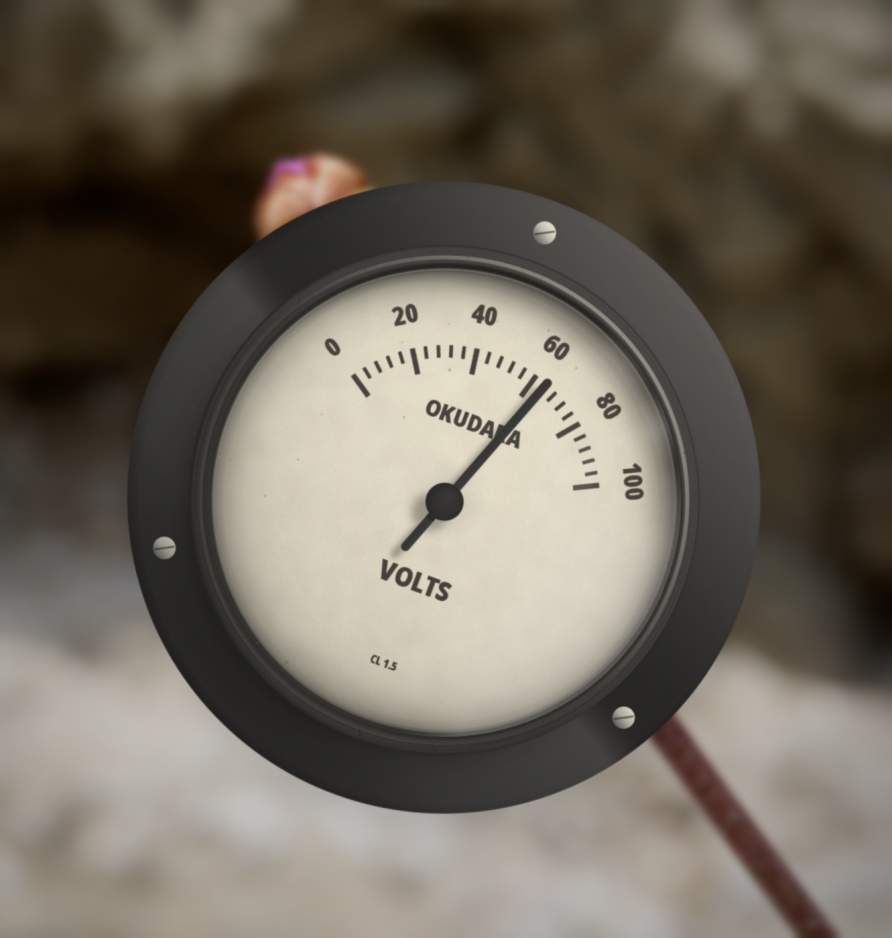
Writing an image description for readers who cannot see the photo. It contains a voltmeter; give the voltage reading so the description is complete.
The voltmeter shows 64 V
